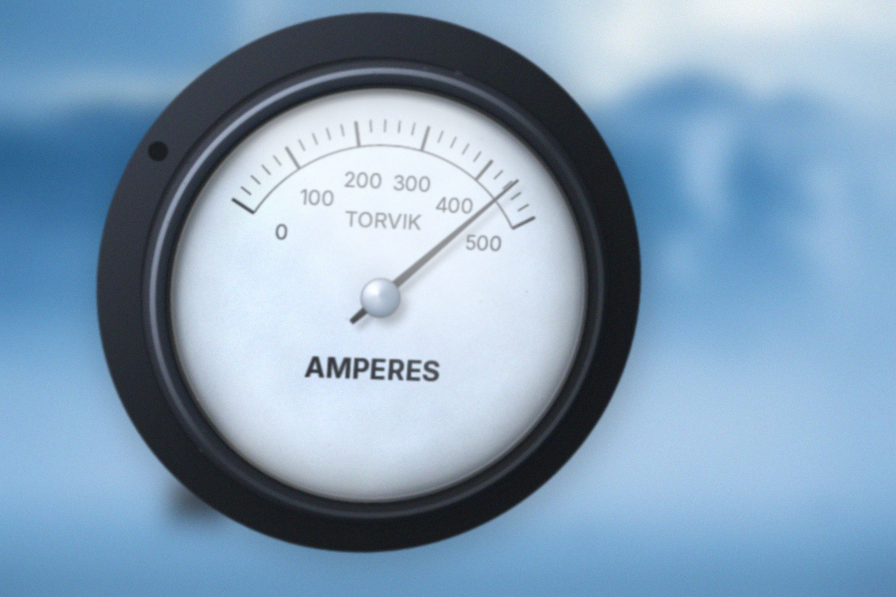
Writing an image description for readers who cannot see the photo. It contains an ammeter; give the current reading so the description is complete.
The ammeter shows 440 A
